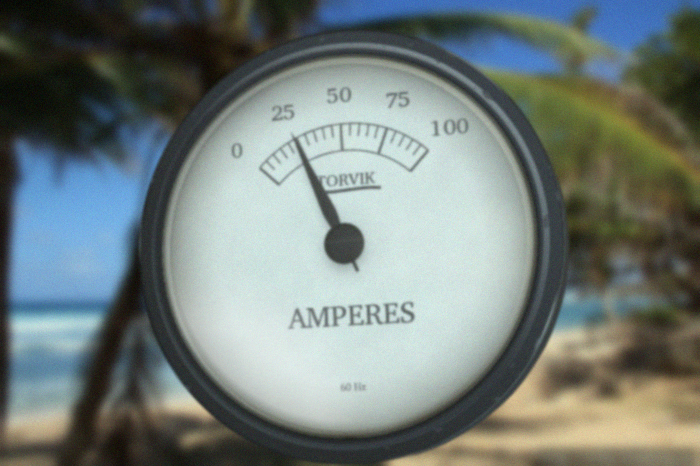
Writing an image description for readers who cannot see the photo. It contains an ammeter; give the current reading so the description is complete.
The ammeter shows 25 A
